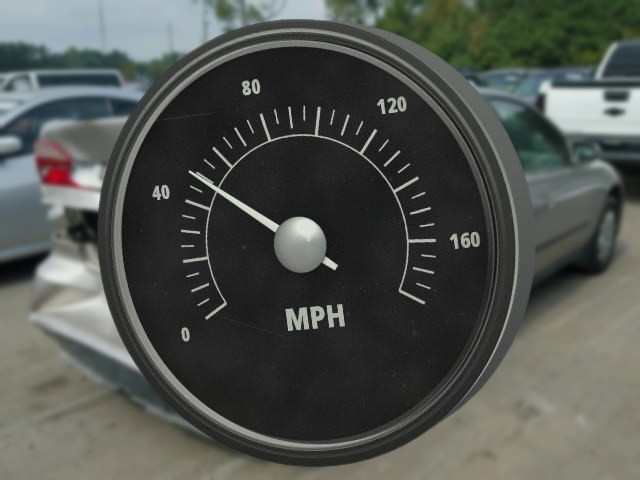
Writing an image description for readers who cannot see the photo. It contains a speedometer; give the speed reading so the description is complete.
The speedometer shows 50 mph
